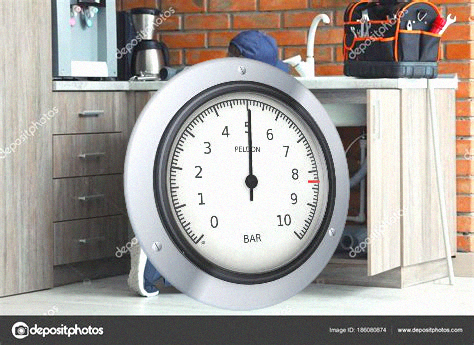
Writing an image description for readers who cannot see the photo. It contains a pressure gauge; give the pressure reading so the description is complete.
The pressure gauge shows 5 bar
